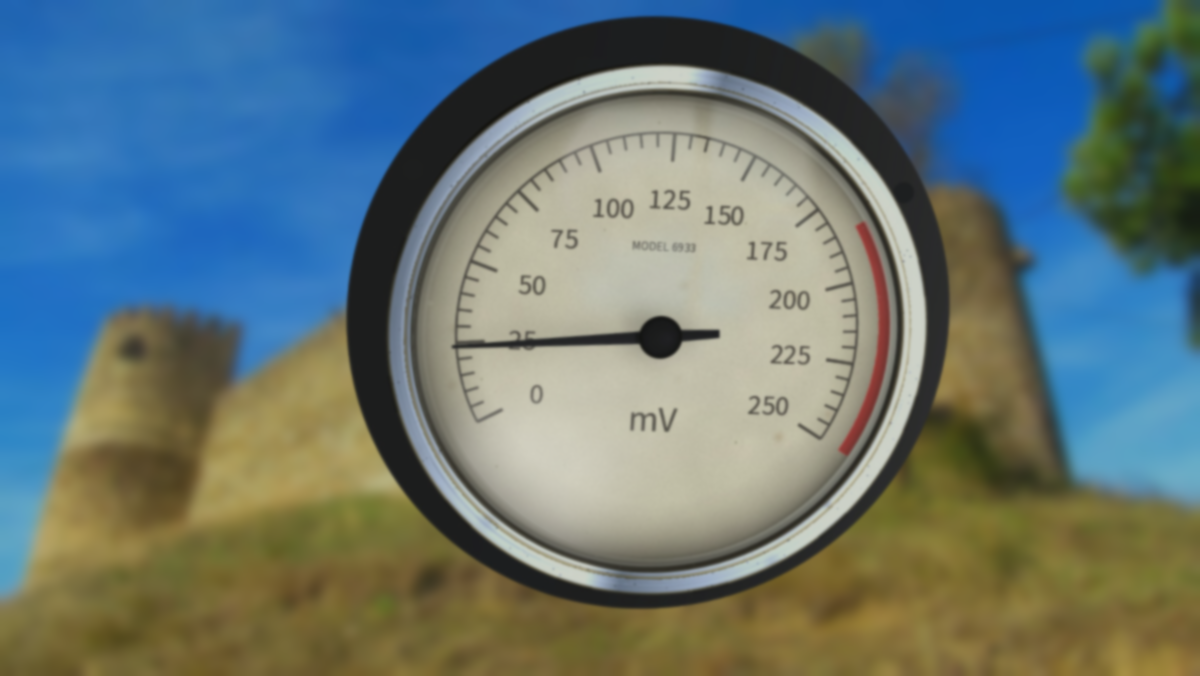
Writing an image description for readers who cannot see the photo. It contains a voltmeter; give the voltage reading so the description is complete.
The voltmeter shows 25 mV
